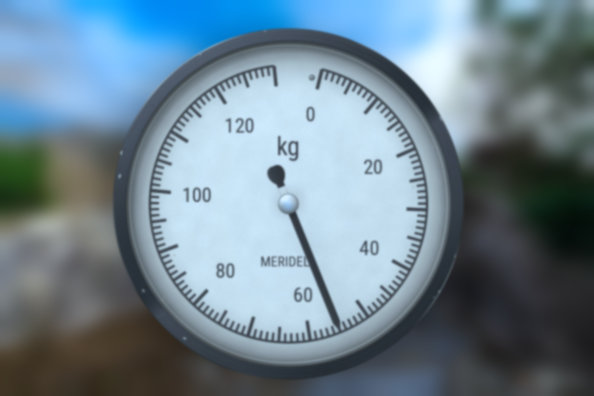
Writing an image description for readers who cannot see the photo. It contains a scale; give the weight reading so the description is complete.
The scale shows 55 kg
